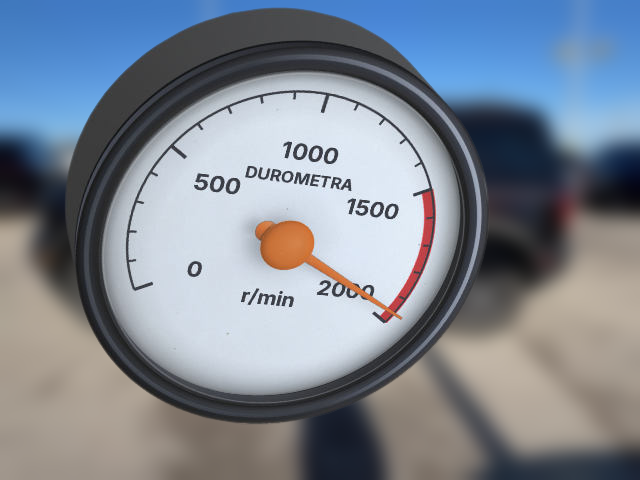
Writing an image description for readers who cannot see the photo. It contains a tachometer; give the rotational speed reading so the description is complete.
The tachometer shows 1950 rpm
